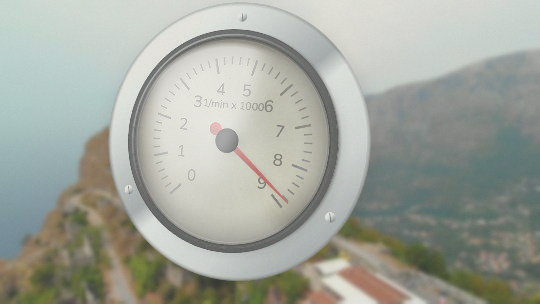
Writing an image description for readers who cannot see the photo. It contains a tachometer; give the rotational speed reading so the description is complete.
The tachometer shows 8800 rpm
